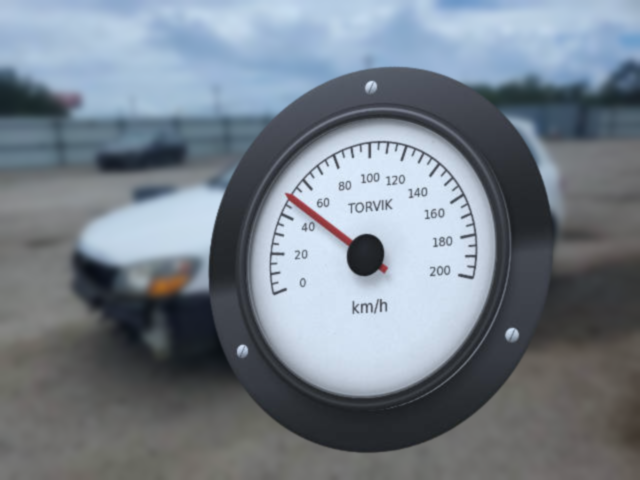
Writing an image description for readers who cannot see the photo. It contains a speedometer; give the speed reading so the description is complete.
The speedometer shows 50 km/h
